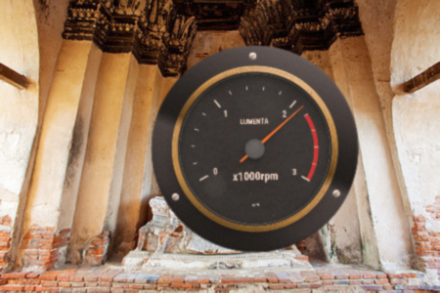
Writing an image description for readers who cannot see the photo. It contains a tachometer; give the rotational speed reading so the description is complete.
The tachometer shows 2100 rpm
